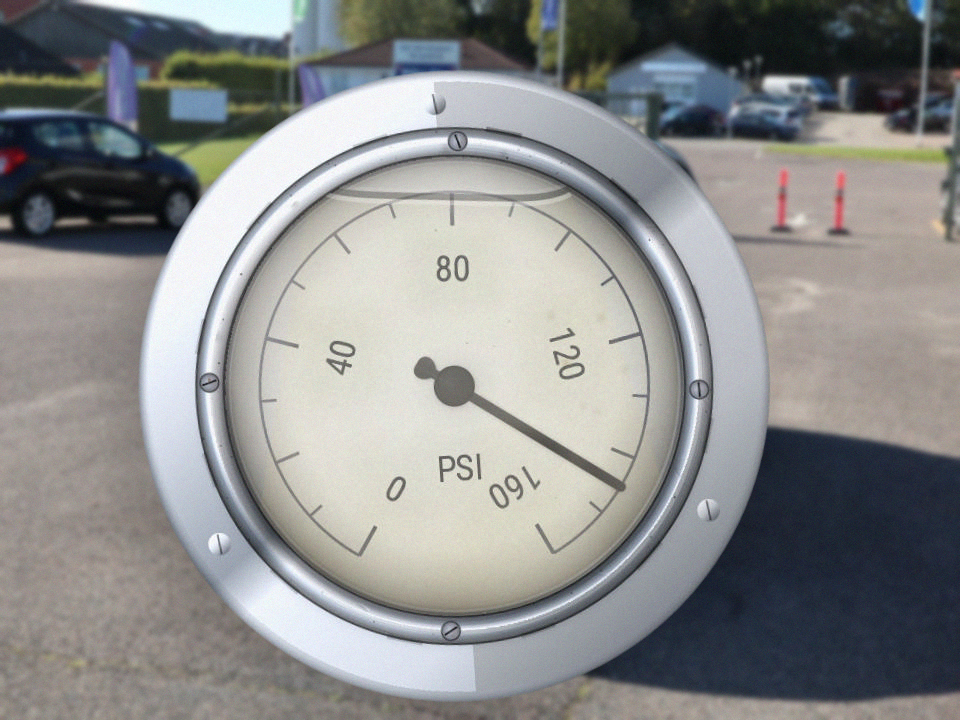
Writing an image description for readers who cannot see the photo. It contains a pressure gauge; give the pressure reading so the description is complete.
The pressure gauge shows 145 psi
